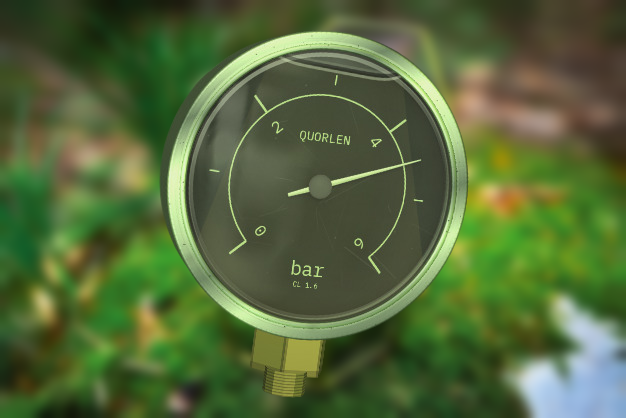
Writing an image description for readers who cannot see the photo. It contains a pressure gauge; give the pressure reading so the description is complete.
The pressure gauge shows 4.5 bar
